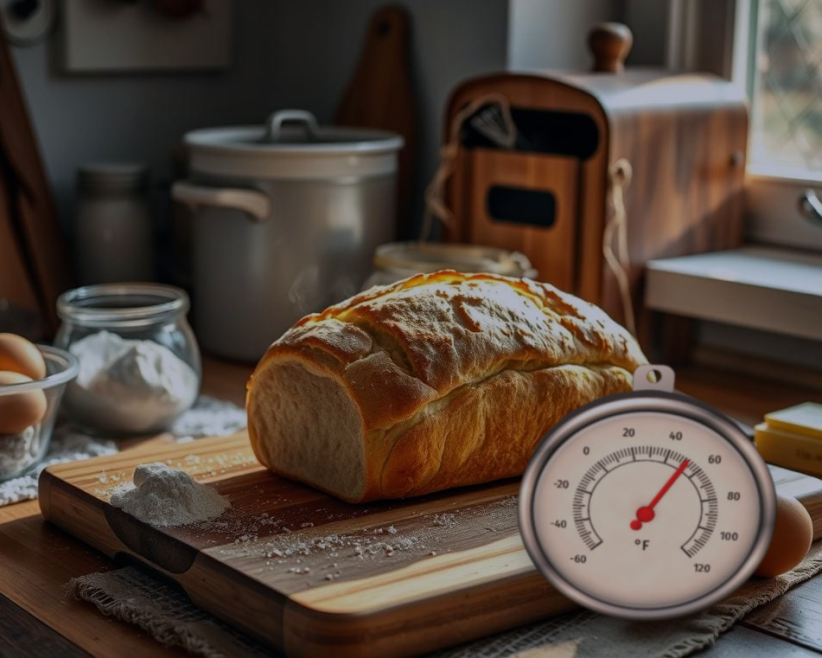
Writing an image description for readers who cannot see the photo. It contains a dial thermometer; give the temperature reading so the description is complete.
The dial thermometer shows 50 °F
